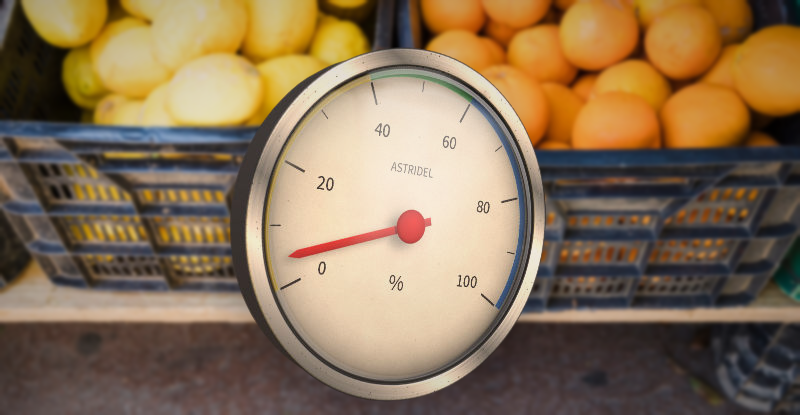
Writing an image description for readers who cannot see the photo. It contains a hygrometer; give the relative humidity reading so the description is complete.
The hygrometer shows 5 %
